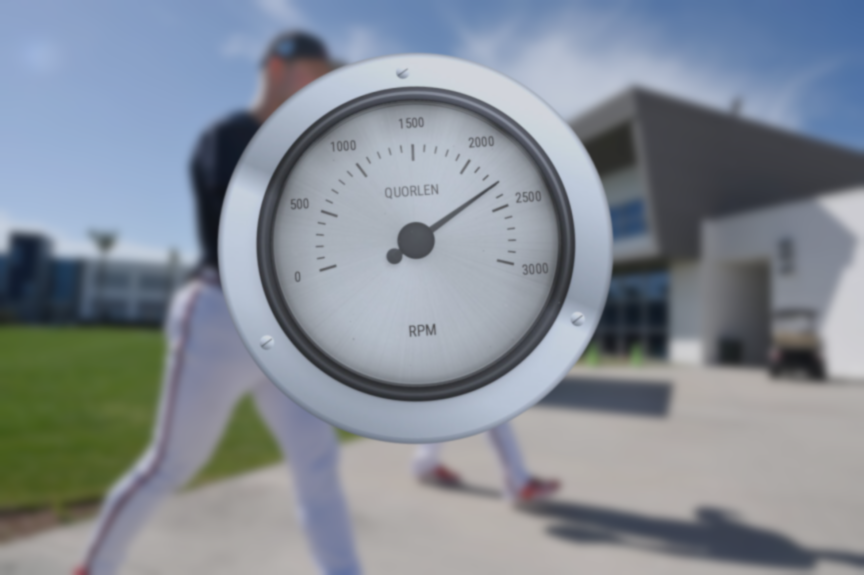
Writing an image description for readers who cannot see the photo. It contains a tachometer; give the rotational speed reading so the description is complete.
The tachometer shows 2300 rpm
